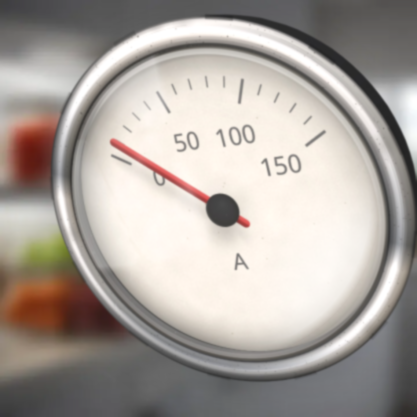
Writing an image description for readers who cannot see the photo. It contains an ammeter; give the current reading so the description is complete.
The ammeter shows 10 A
